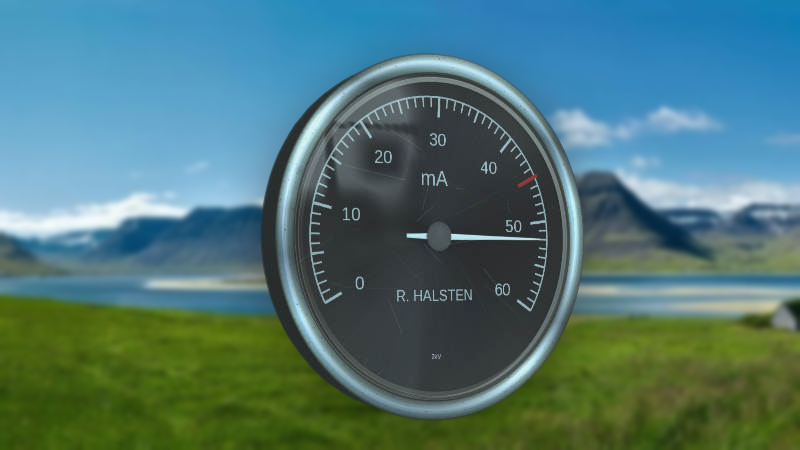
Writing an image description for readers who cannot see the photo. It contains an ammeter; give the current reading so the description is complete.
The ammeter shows 52 mA
